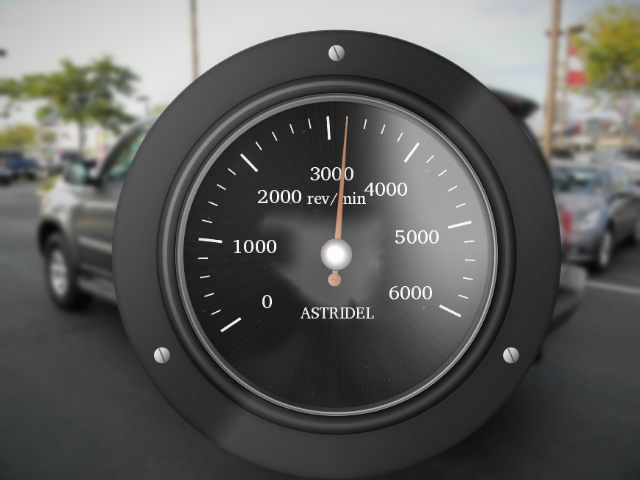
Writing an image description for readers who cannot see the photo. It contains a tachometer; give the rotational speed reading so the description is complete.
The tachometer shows 3200 rpm
